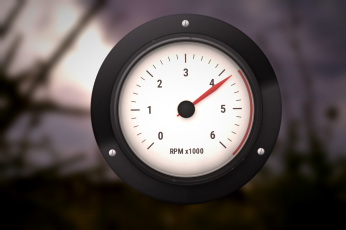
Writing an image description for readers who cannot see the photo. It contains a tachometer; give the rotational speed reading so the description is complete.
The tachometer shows 4200 rpm
